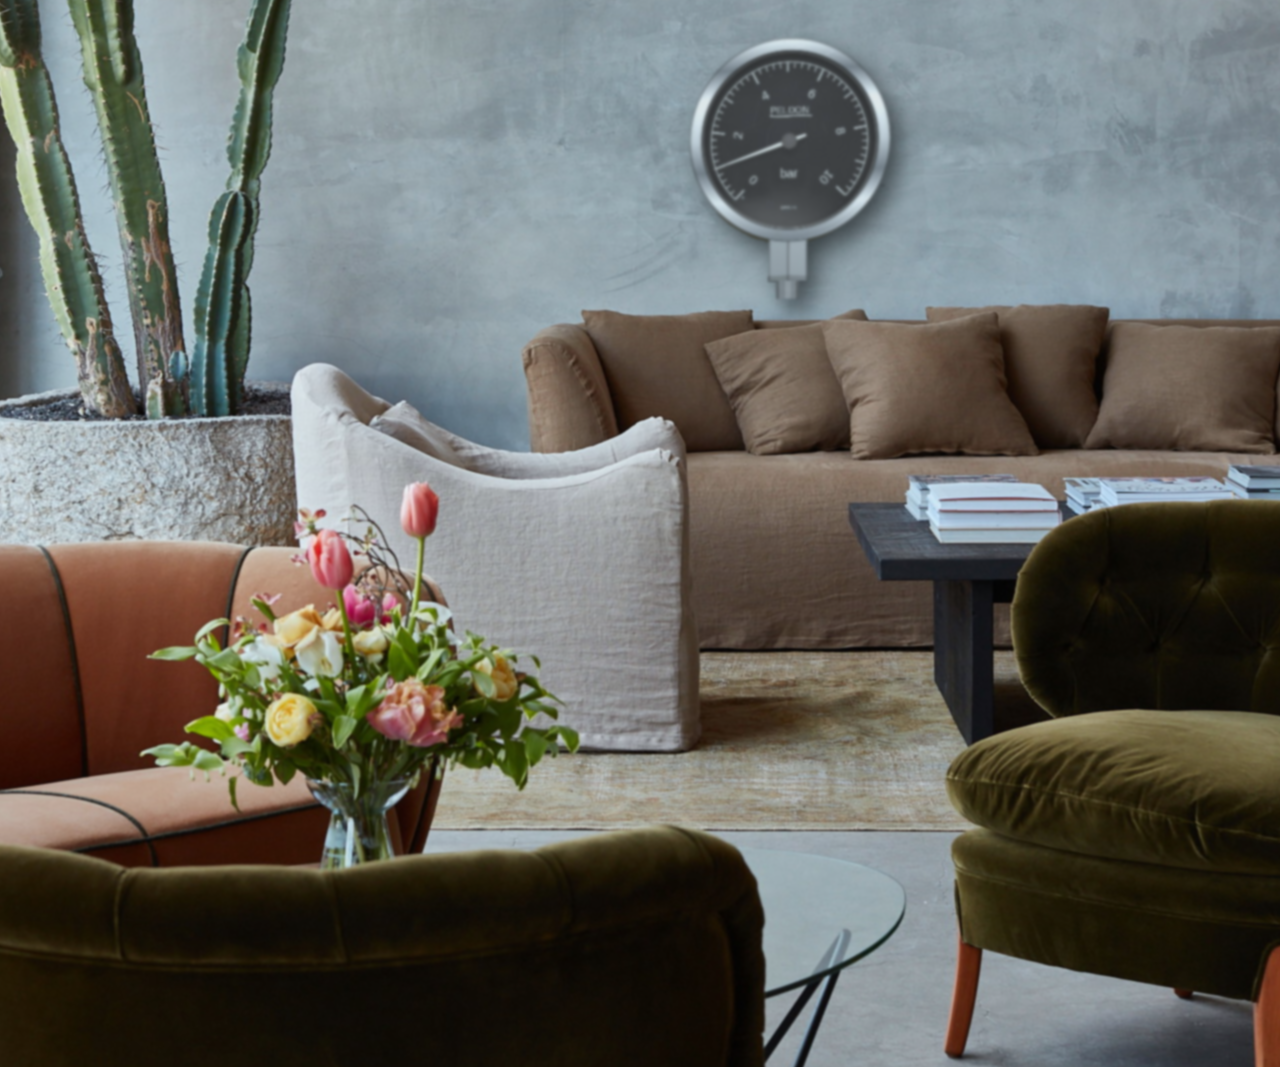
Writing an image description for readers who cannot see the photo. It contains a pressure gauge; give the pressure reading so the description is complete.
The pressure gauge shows 1 bar
